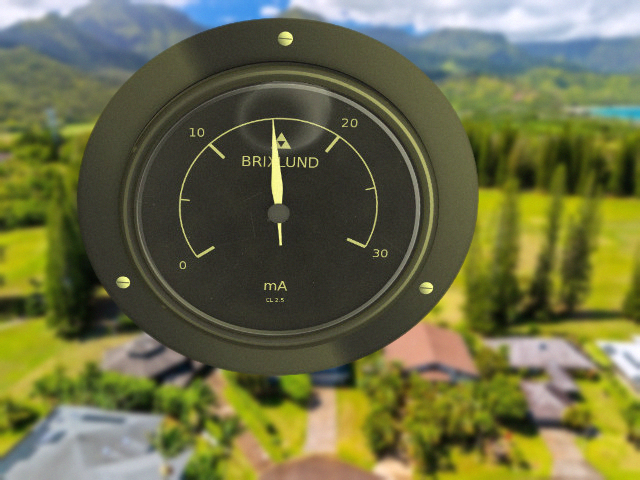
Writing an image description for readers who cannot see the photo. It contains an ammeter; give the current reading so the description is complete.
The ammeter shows 15 mA
